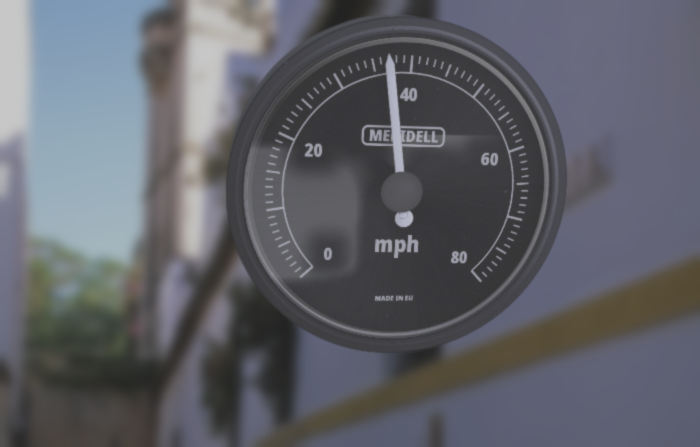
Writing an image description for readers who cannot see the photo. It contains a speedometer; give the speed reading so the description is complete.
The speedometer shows 37 mph
